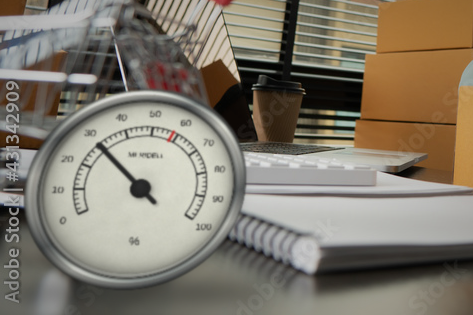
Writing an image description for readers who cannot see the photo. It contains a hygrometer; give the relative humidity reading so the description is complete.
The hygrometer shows 30 %
